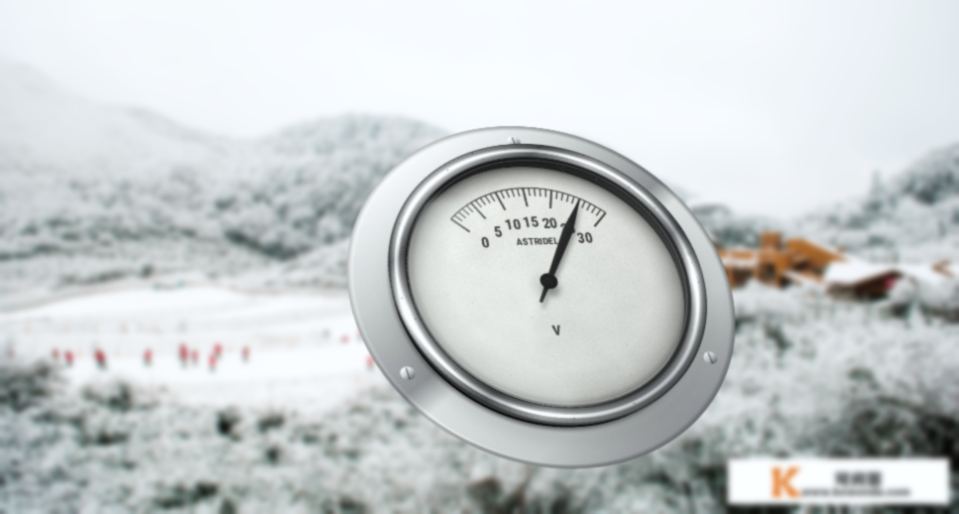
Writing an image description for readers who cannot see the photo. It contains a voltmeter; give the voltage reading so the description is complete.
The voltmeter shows 25 V
